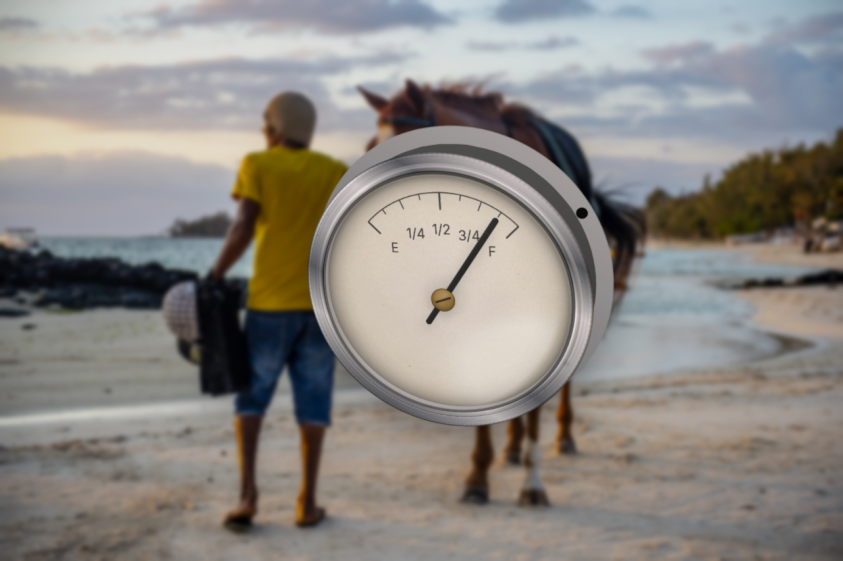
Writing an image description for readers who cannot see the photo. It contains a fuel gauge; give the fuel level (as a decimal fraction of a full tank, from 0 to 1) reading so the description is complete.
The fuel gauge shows 0.875
